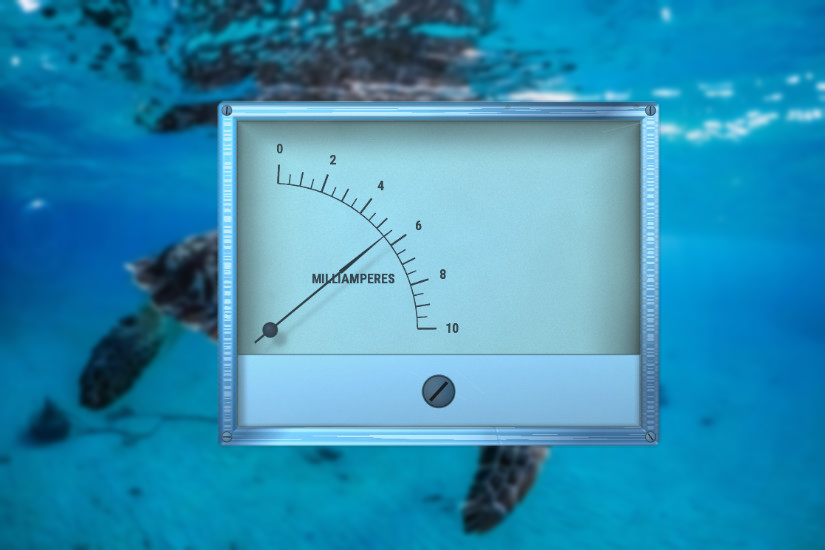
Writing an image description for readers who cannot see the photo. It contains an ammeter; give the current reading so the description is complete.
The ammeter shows 5.5 mA
